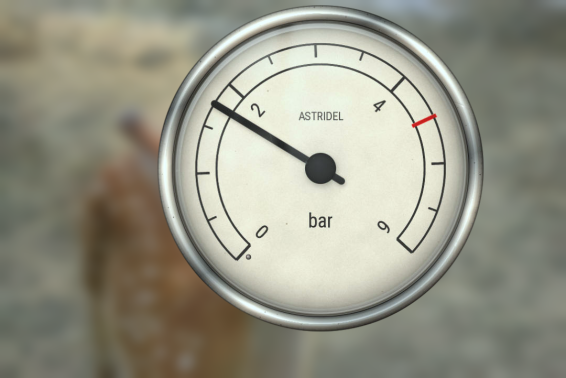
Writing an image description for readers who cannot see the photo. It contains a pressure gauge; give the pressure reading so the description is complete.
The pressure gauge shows 1.75 bar
